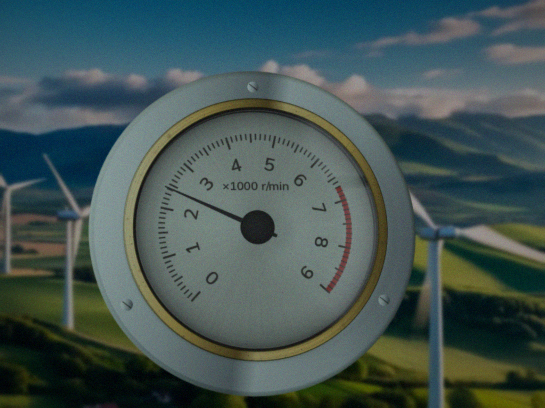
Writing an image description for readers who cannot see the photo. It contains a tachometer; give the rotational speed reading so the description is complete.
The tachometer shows 2400 rpm
